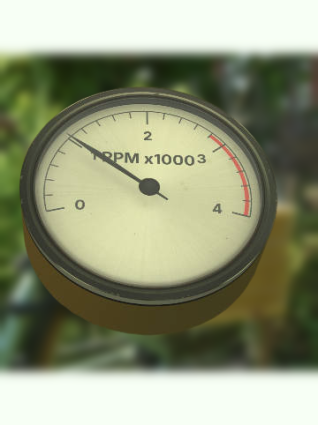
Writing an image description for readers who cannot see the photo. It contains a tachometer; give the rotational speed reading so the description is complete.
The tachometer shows 1000 rpm
